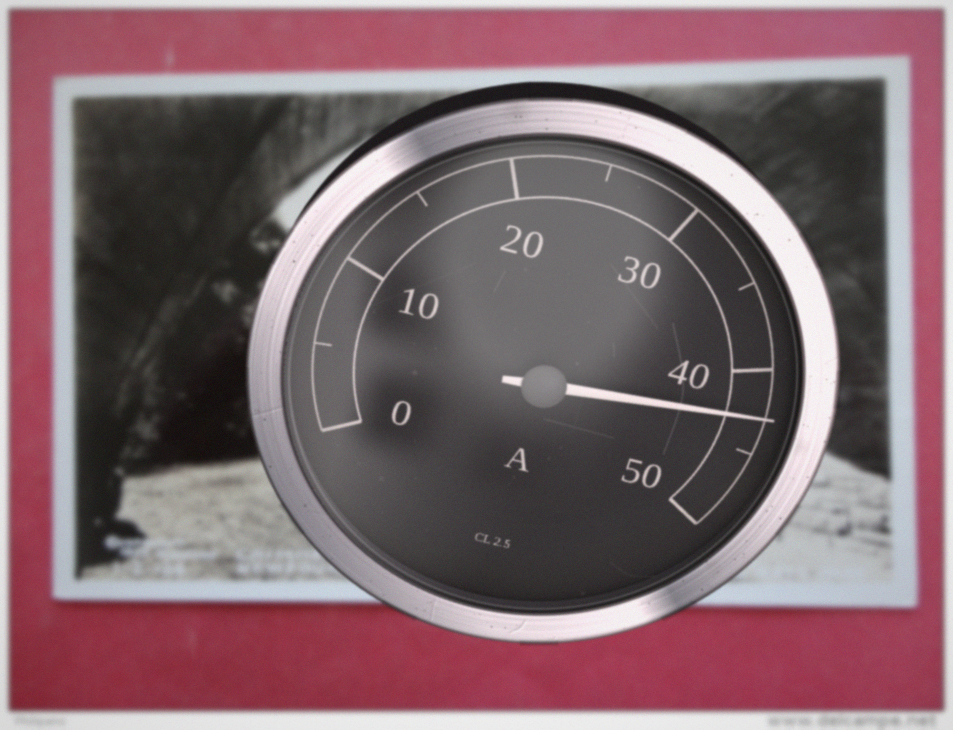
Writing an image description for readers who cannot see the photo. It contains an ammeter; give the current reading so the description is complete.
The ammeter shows 42.5 A
